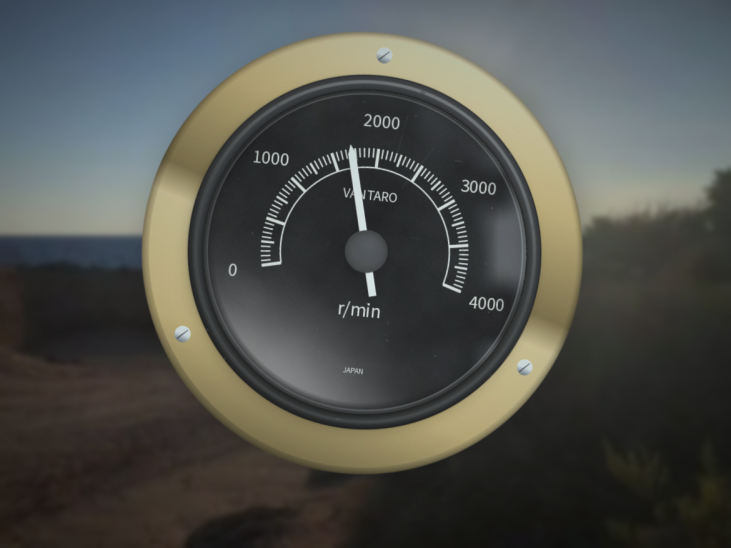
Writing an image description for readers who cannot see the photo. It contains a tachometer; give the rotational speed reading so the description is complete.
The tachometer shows 1700 rpm
